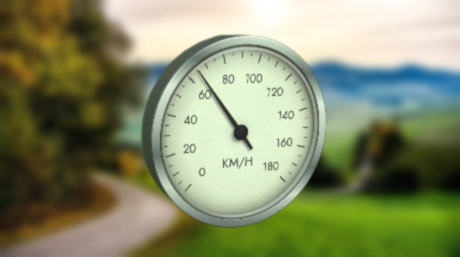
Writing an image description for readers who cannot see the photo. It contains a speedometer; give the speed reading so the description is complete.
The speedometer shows 65 km/h
